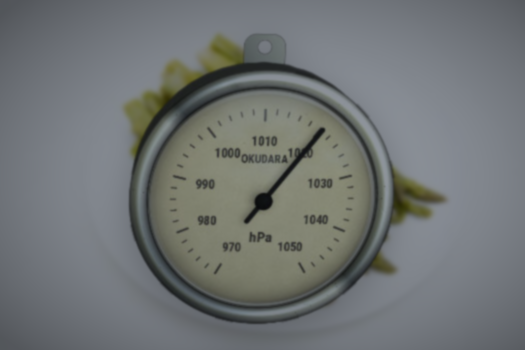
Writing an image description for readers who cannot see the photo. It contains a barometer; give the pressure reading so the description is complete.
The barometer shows 1020 hPa
